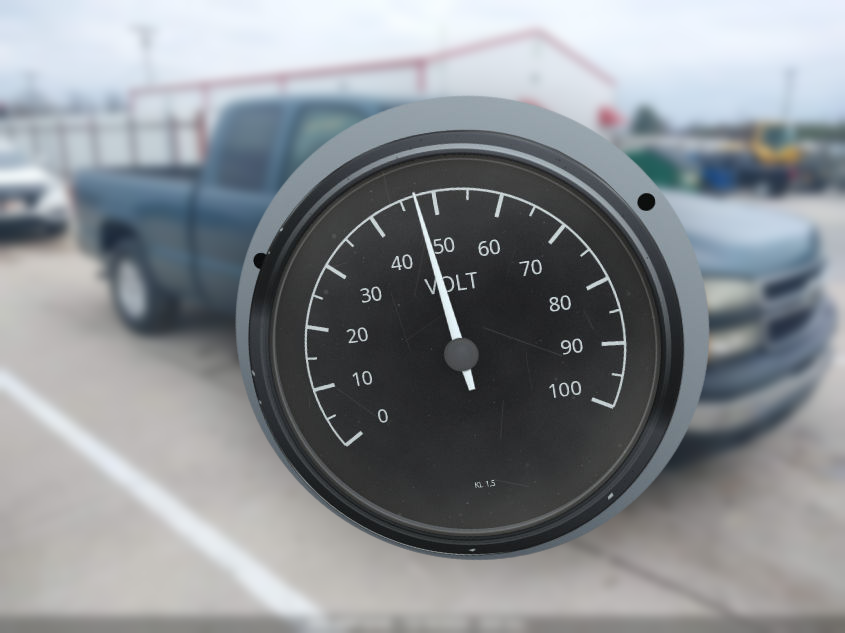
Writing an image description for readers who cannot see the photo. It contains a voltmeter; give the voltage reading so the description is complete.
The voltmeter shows 47.5 V
